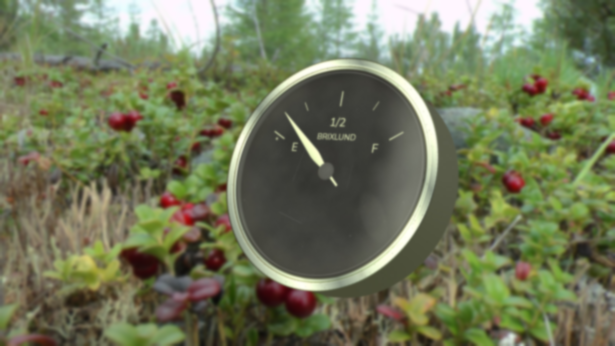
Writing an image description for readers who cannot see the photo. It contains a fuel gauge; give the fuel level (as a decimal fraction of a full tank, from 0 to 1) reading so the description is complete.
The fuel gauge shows 0.125
